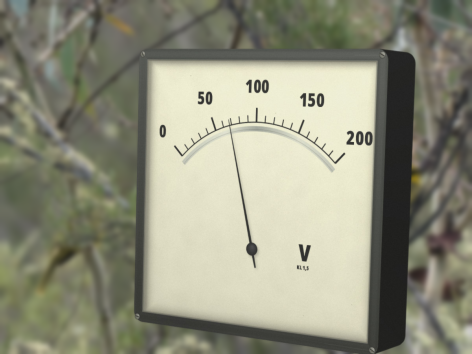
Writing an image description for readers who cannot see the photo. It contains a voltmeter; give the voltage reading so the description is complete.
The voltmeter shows 70 V
